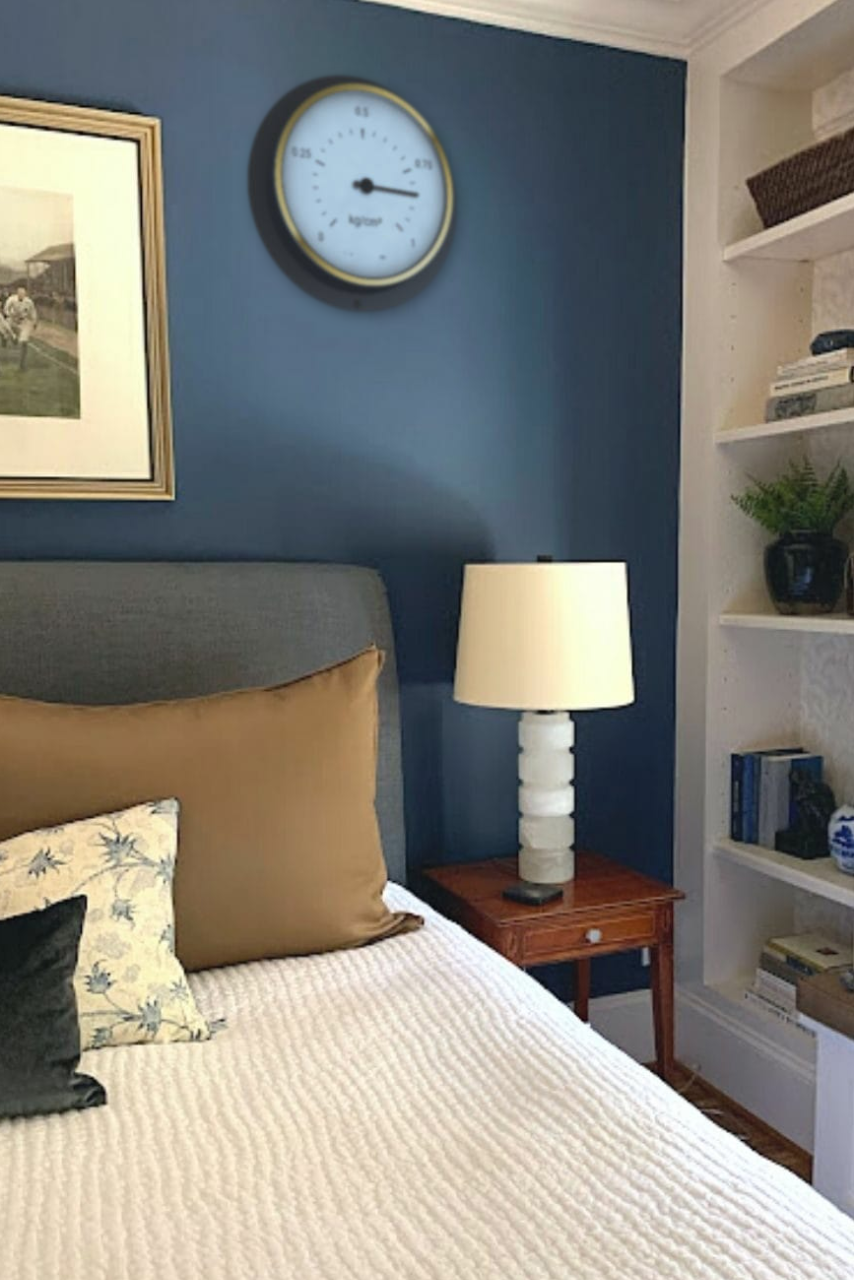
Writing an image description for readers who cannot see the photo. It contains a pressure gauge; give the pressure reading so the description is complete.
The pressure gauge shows 0.85 kg/cm²
